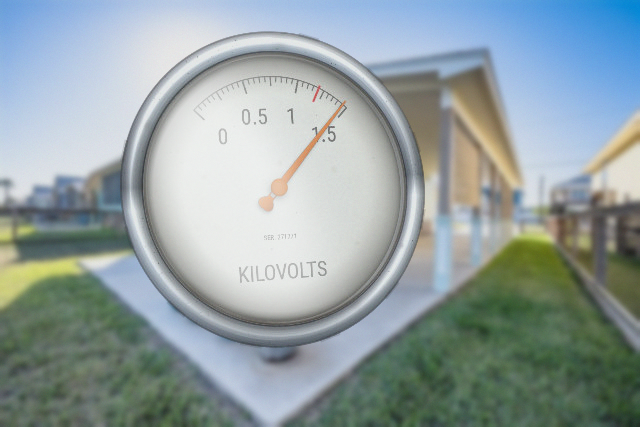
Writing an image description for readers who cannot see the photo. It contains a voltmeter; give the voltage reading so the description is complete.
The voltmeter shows 1.45 kV
